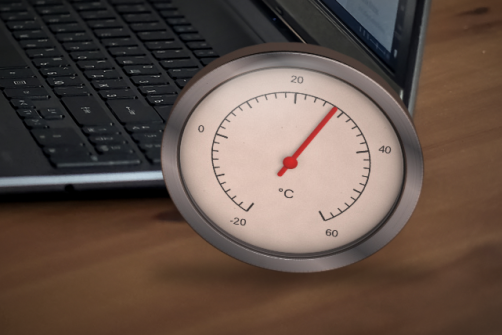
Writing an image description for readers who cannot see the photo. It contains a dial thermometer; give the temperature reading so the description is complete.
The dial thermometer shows 28 °C
